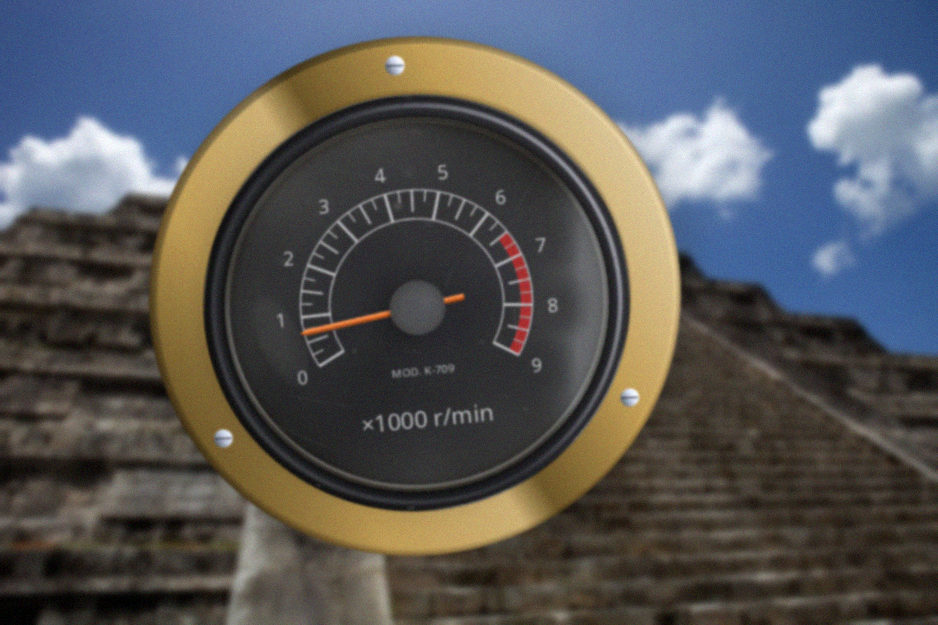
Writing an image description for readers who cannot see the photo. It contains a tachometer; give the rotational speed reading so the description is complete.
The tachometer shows 750 rpm
